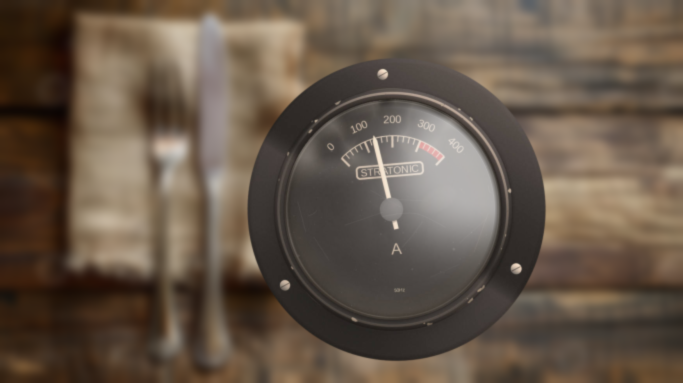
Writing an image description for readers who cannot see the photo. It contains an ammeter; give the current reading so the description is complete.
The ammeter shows 140 A
